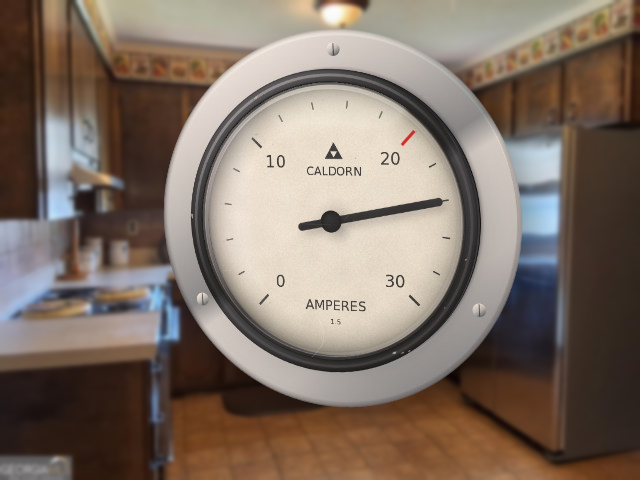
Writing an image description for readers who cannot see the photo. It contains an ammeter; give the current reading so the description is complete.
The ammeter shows 24 A
